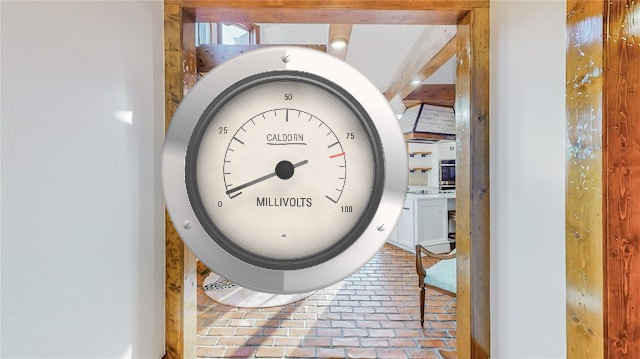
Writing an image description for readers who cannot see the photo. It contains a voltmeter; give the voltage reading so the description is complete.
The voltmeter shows 2.5 mV
